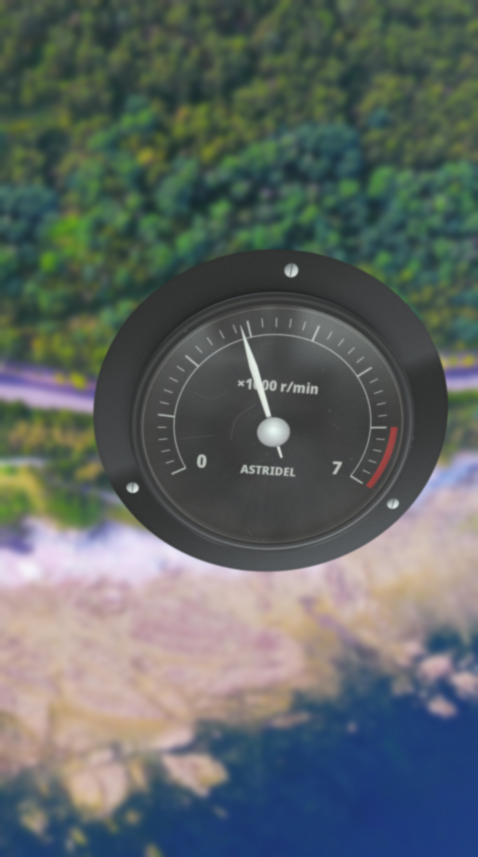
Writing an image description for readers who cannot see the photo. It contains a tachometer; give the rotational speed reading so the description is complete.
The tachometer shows 2900 rpm
